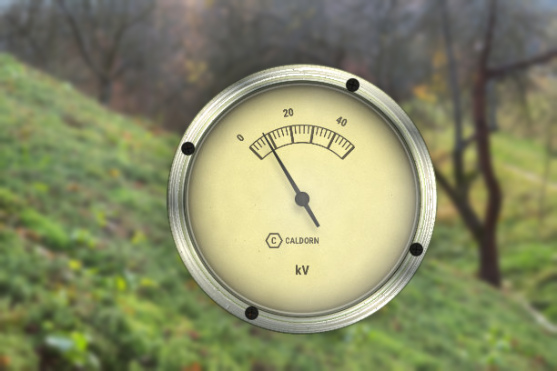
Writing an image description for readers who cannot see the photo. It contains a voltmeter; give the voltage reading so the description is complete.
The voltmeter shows 8 kV
